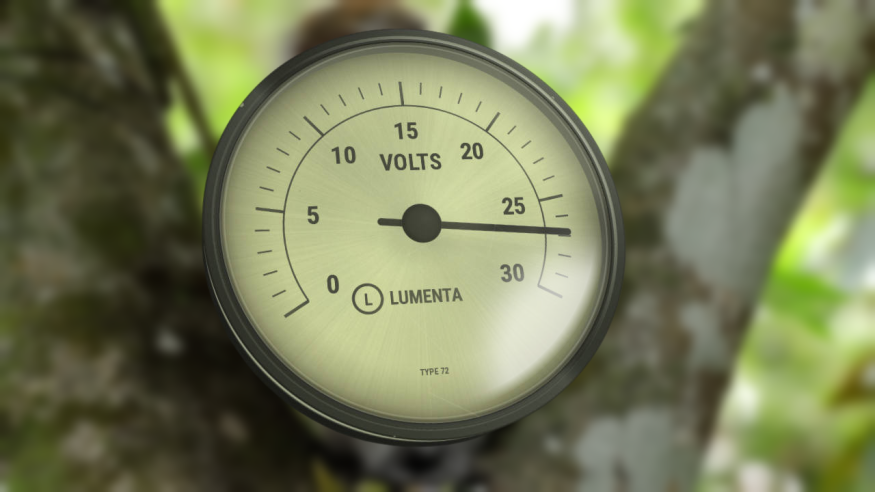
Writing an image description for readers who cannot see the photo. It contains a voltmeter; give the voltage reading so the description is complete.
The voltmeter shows 27 V
